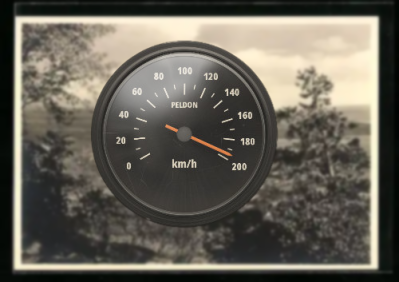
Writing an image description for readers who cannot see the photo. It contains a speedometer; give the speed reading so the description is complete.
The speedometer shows 195 km/h
